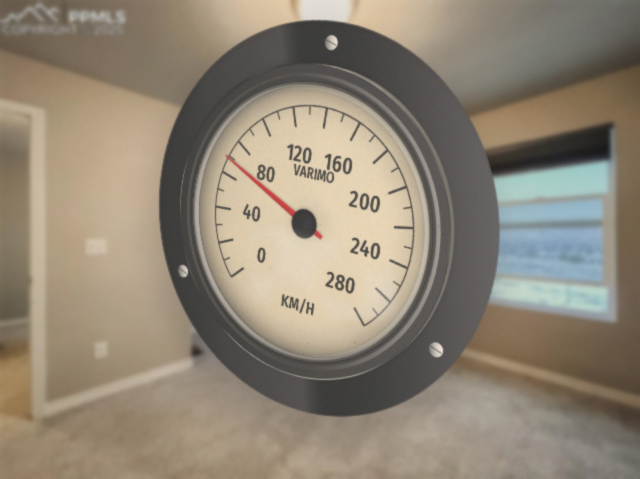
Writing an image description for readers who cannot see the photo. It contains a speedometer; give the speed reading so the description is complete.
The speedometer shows 70 km/h
